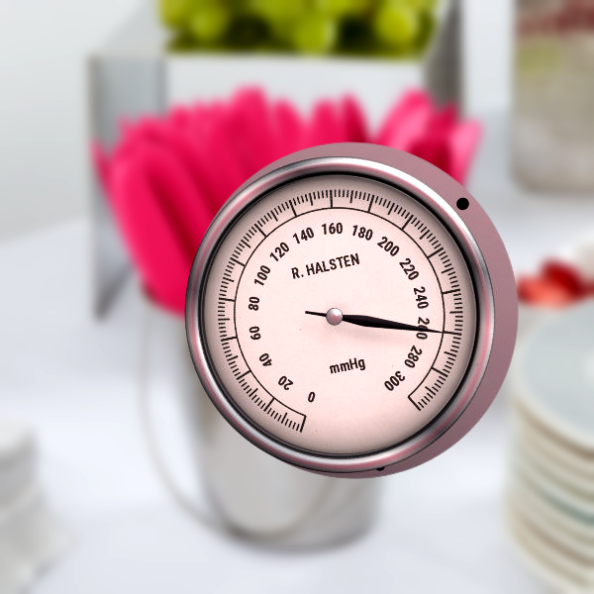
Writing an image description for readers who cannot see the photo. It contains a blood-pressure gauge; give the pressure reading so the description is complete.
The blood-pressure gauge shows 260 mmHg
